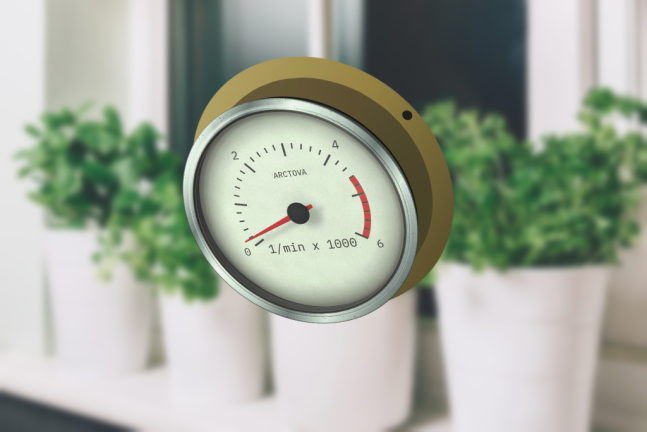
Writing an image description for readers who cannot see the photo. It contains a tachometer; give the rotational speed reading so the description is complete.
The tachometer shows 200 rpm
